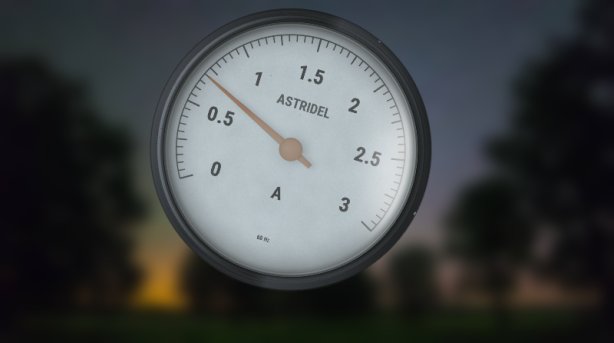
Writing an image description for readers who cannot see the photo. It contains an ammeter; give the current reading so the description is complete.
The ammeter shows 0.7 A
